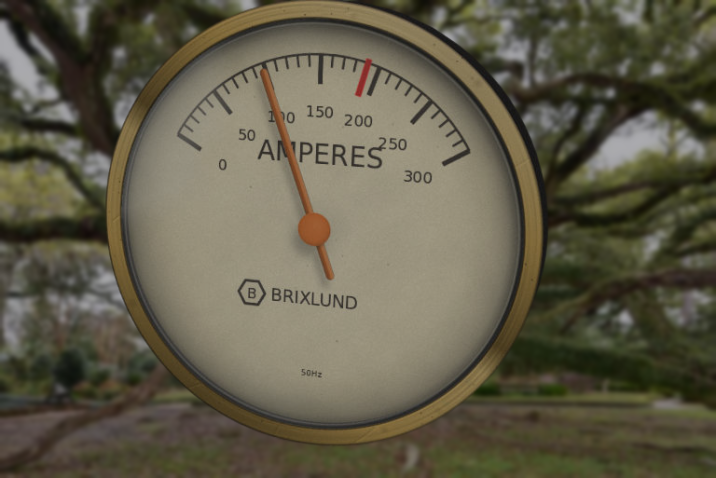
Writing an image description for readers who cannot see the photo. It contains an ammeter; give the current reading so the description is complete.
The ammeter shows 100 A
